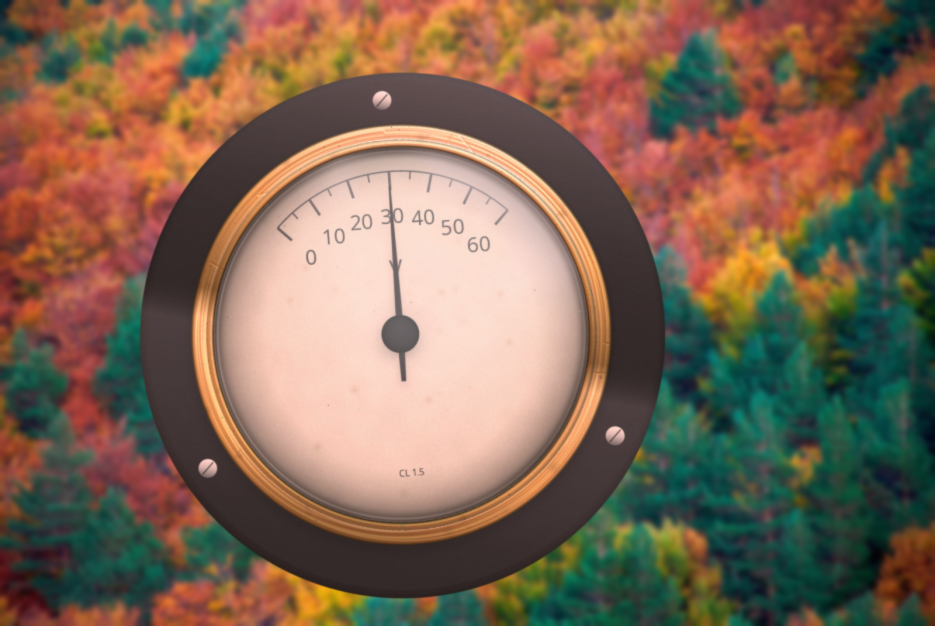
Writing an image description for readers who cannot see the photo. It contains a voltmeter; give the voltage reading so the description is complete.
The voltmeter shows 30 V
